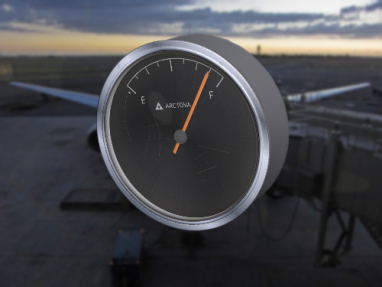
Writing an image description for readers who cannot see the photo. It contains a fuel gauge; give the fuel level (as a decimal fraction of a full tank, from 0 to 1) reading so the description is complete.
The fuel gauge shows 0.875
